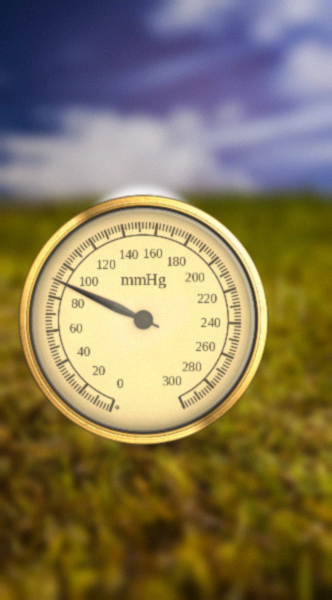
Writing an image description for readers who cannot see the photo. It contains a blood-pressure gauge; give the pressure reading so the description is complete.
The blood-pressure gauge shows 90 mmHg
